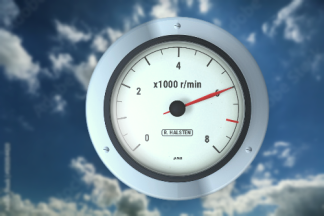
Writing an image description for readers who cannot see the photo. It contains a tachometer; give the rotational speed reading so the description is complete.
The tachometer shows 6000 rpm
